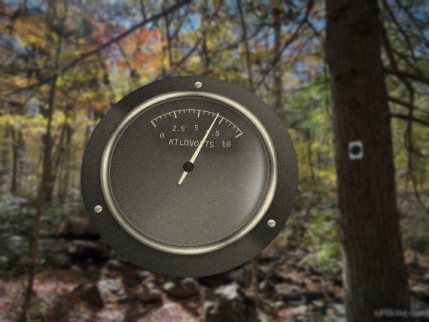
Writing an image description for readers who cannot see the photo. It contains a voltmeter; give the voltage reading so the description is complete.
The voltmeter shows 7 kV
